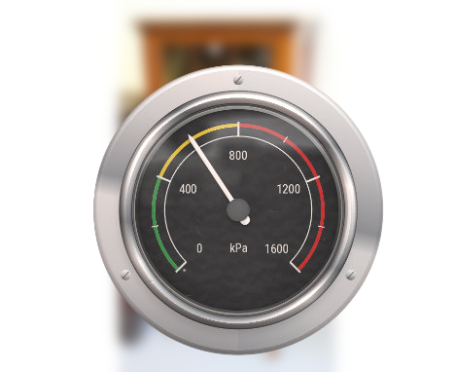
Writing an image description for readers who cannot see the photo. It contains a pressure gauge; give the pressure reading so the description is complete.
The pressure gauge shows 600 kPa
